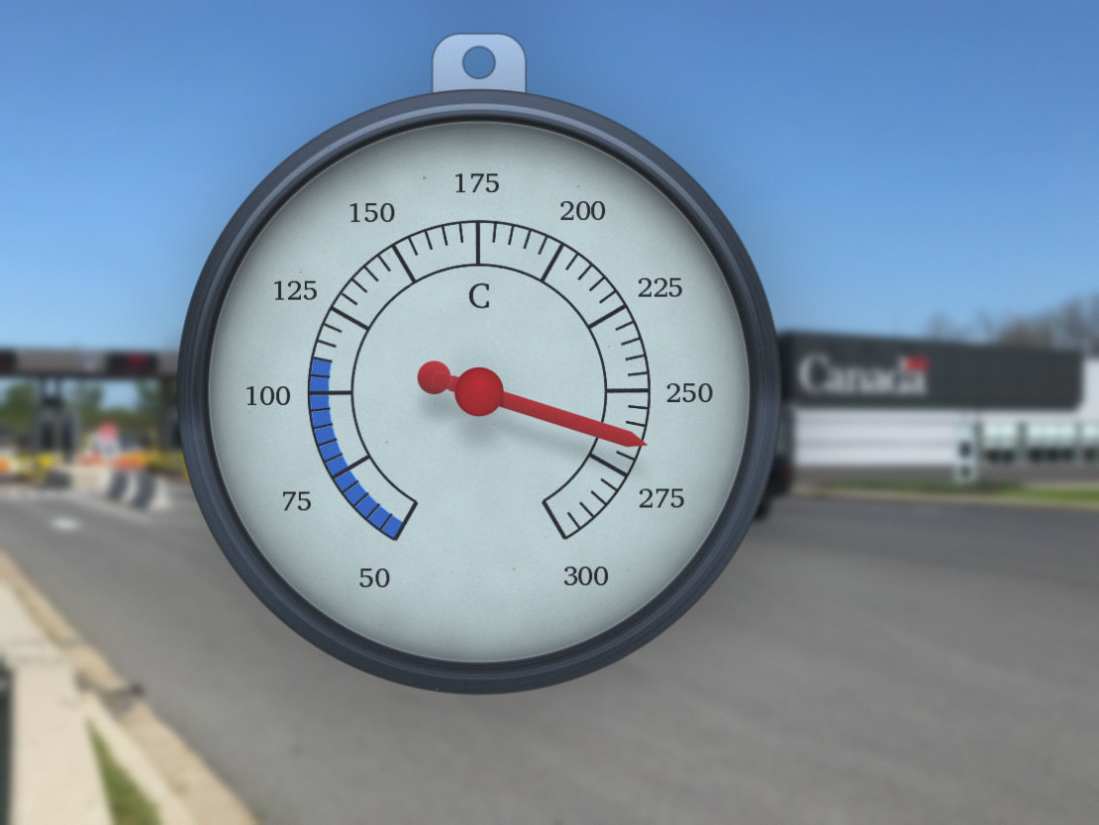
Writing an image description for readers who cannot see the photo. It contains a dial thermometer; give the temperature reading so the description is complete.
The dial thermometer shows 265 °C
